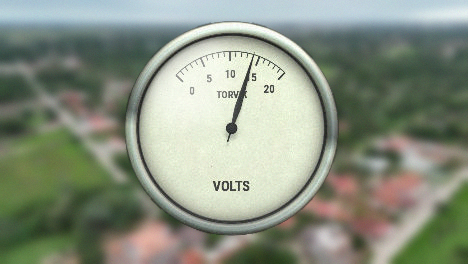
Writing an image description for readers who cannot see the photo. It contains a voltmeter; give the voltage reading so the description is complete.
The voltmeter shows 14 V
